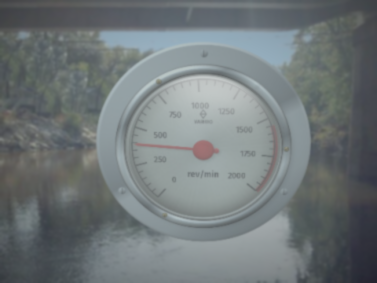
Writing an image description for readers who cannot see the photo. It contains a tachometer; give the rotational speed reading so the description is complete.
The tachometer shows 400 rpm
